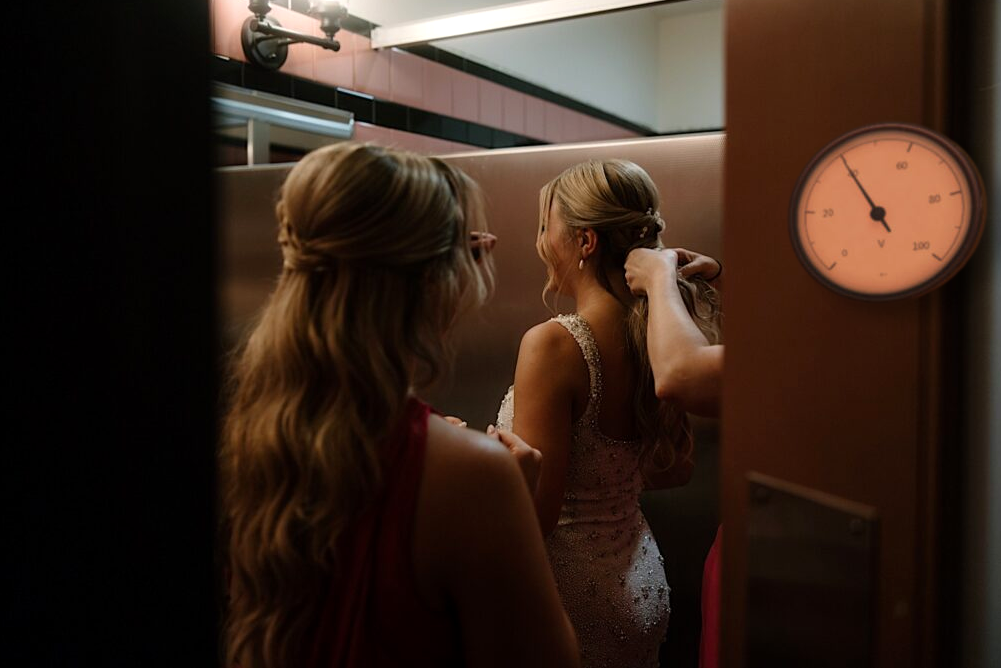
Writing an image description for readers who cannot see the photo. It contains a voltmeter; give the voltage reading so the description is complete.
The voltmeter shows 40 V
